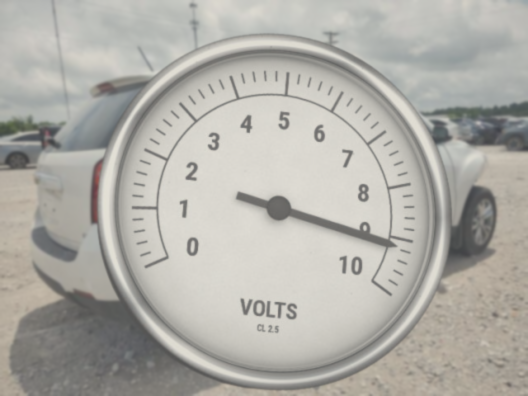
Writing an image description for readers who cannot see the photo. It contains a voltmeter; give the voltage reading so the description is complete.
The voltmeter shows 9.2 V
